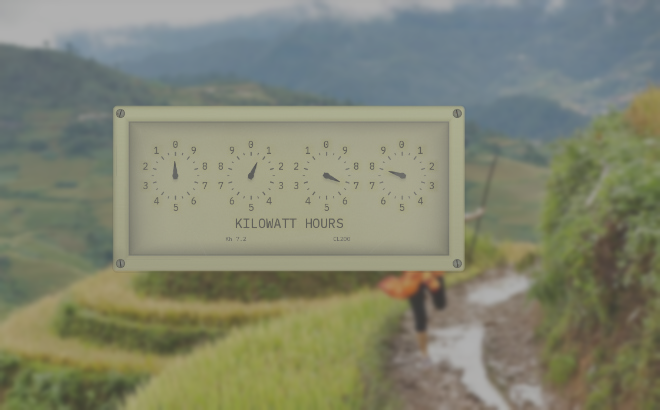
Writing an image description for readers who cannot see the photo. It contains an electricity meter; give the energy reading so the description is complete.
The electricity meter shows 68 kWh
